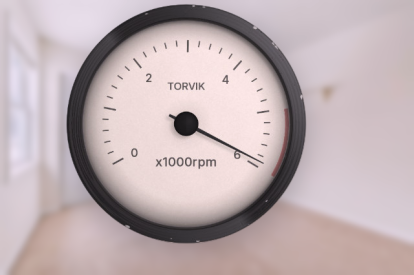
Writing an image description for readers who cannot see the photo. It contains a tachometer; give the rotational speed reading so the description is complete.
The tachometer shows 5900 rpm
